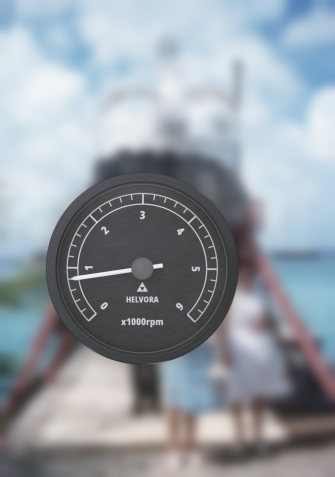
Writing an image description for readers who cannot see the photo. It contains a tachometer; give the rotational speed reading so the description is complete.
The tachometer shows 800 rpm
